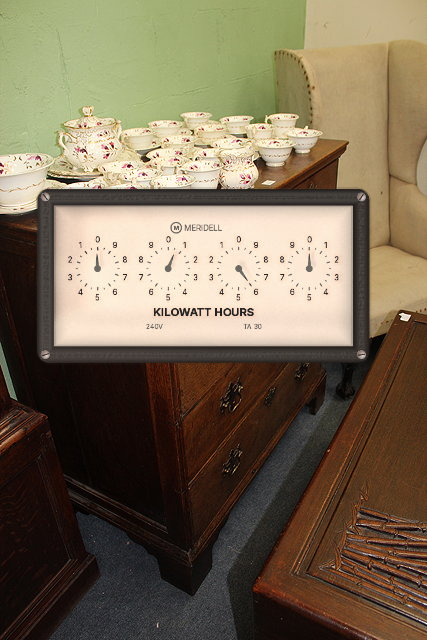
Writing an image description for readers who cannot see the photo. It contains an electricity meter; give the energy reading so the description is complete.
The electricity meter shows 60 kWh
